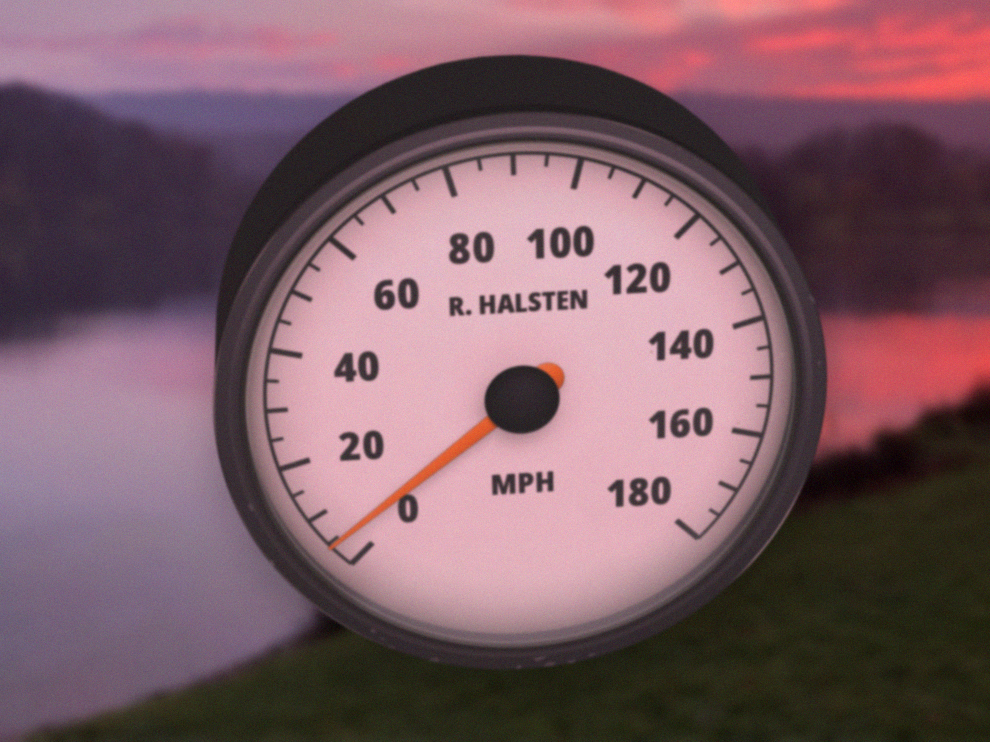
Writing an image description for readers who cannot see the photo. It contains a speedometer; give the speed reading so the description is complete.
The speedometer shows 5 mph
